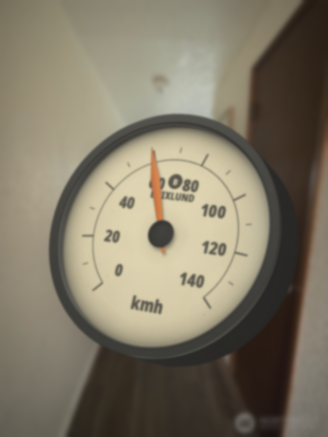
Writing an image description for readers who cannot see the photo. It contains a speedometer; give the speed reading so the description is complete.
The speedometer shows 60 km/h
